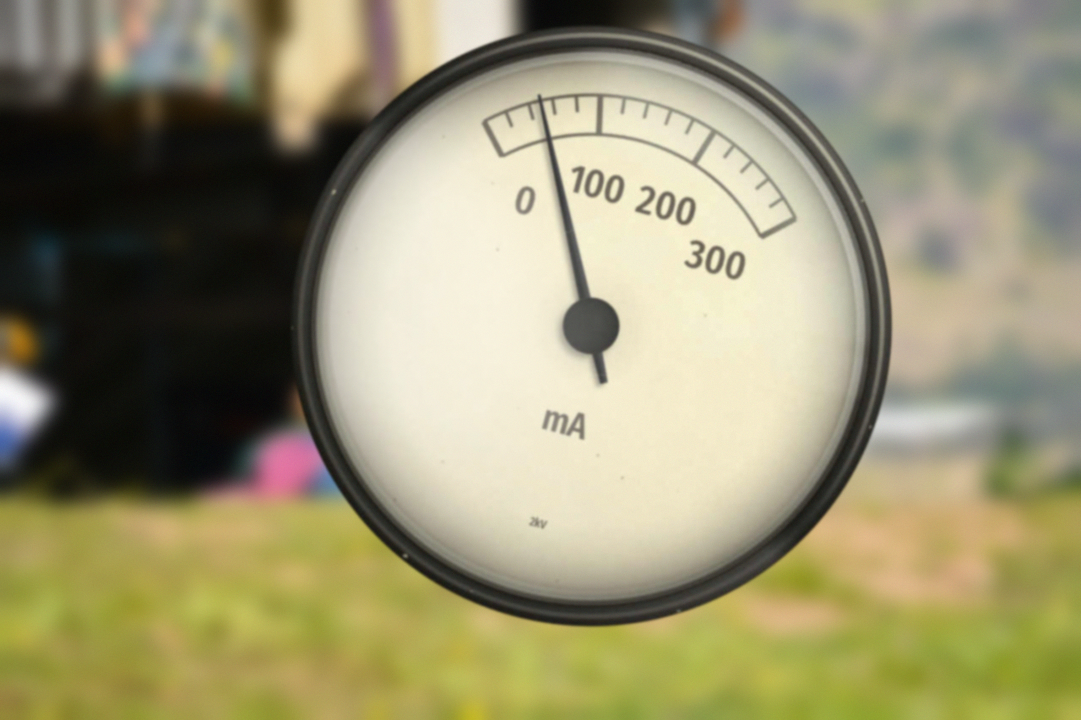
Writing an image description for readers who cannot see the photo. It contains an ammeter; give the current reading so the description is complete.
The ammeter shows 50 mA
